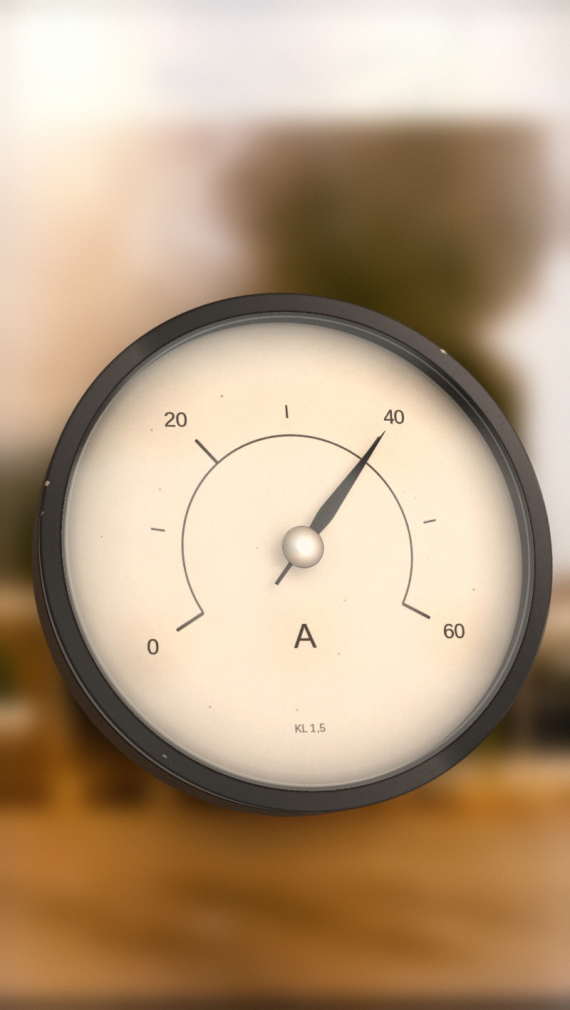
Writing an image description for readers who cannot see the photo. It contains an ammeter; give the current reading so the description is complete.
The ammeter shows 40 A
